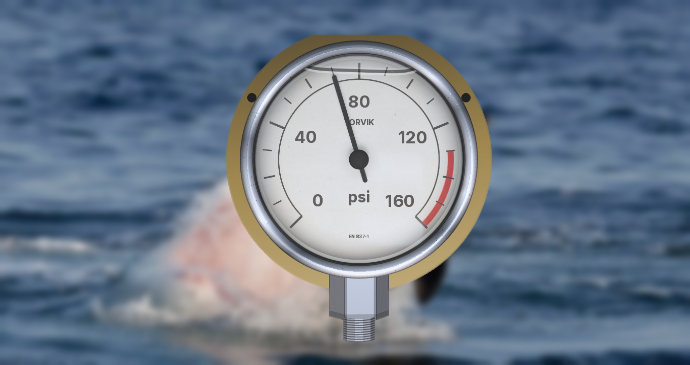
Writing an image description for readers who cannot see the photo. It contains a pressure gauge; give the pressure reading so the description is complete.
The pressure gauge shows 70 psi
